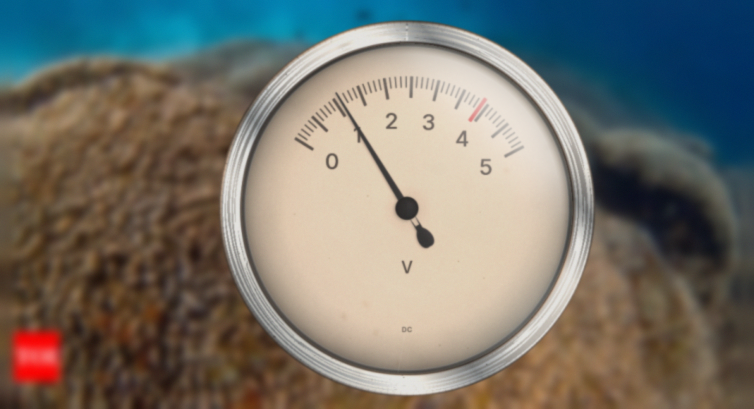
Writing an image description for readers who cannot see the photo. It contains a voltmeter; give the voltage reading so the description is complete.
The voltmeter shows 1.1 V
